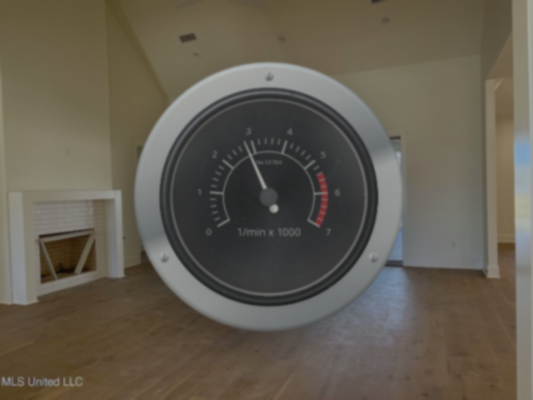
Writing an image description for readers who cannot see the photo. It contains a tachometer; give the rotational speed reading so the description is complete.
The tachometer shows 2800 rpm
